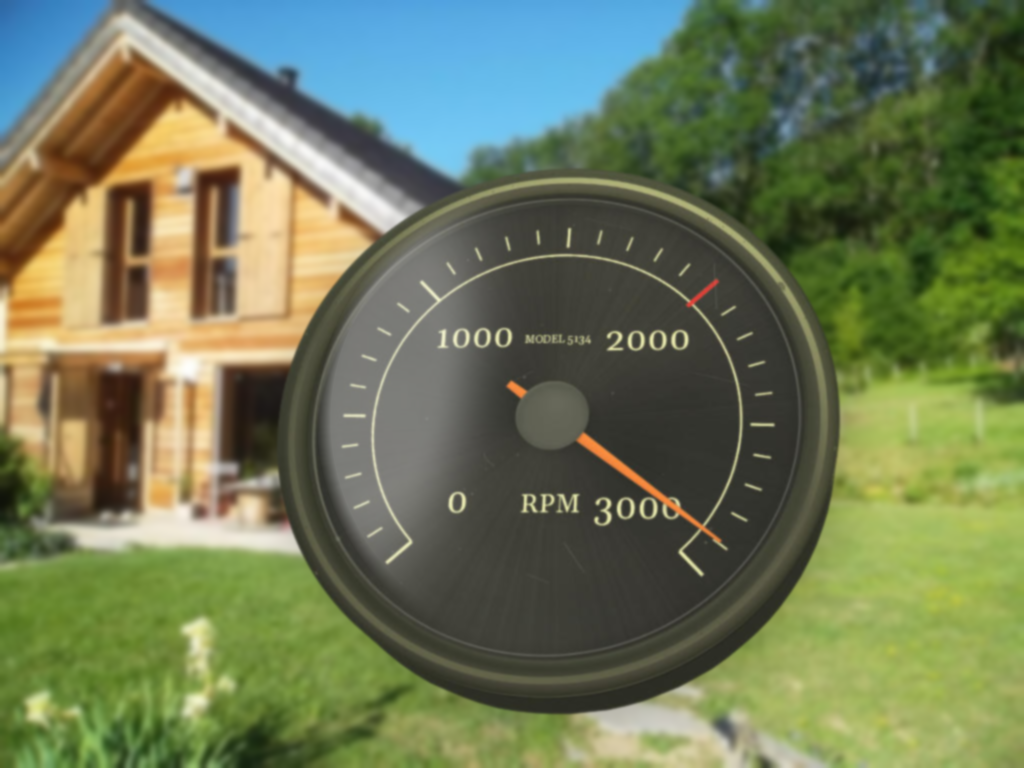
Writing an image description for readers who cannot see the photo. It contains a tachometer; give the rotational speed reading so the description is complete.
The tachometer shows 2900 rpm
